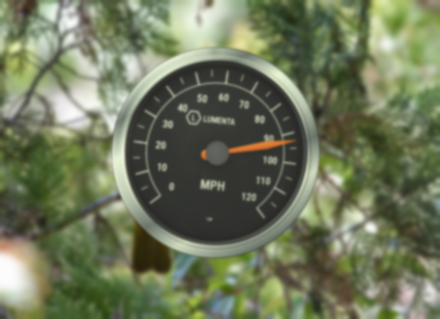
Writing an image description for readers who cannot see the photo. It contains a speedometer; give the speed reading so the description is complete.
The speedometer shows 92.5 mph
